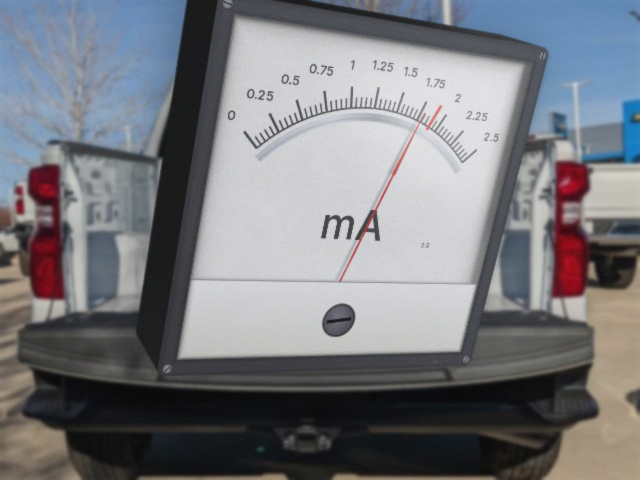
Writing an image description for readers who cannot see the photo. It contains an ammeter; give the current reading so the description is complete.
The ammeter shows 1.75 mA
